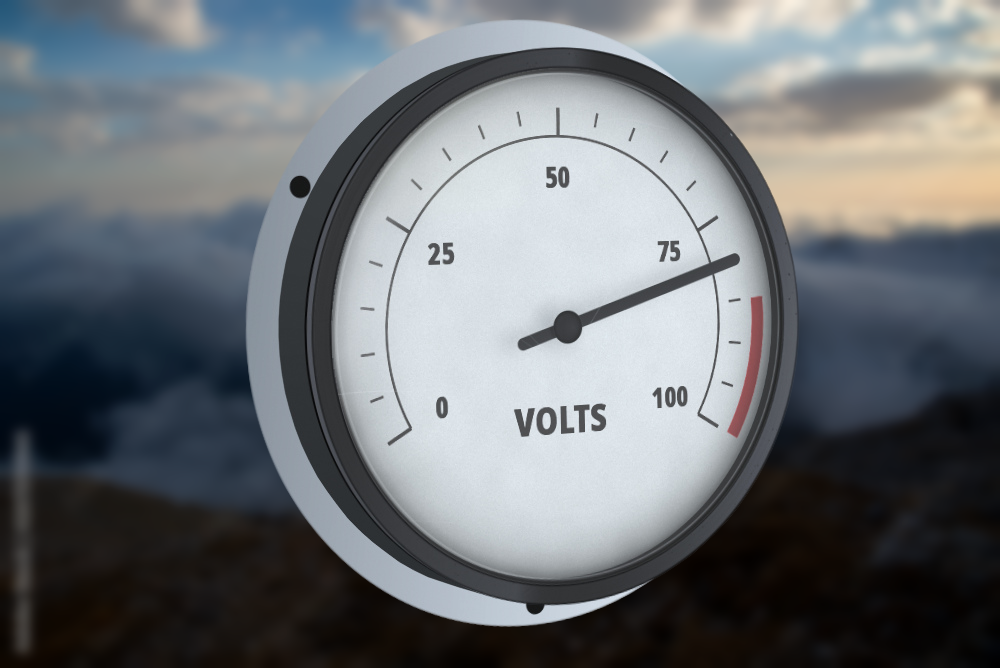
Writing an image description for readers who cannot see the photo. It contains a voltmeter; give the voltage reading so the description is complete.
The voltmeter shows 80 V
